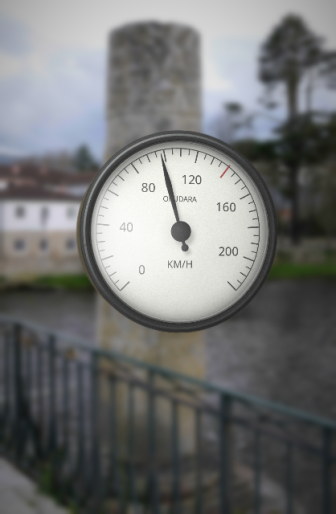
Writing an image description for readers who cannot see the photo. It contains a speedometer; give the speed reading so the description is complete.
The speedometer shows 97.5 km/h
